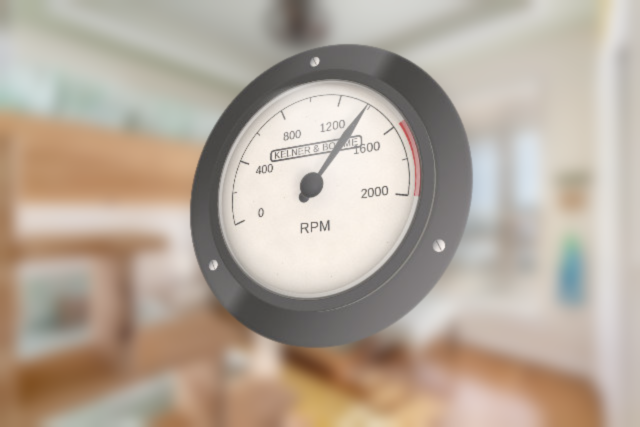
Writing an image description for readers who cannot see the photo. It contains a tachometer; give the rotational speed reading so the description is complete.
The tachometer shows 1400 rpm
